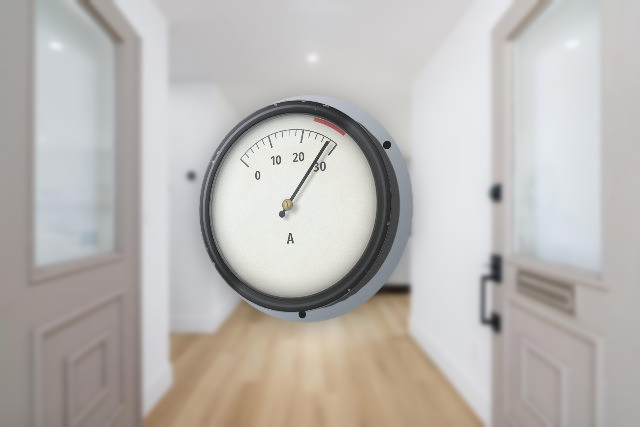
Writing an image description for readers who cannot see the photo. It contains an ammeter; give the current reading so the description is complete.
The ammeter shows 28 A
